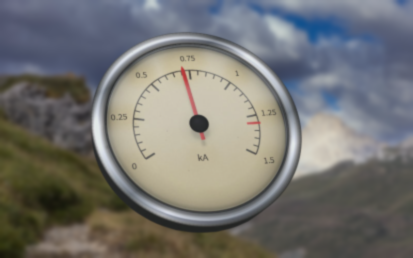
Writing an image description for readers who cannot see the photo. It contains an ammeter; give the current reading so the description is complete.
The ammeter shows 0.7 kA
